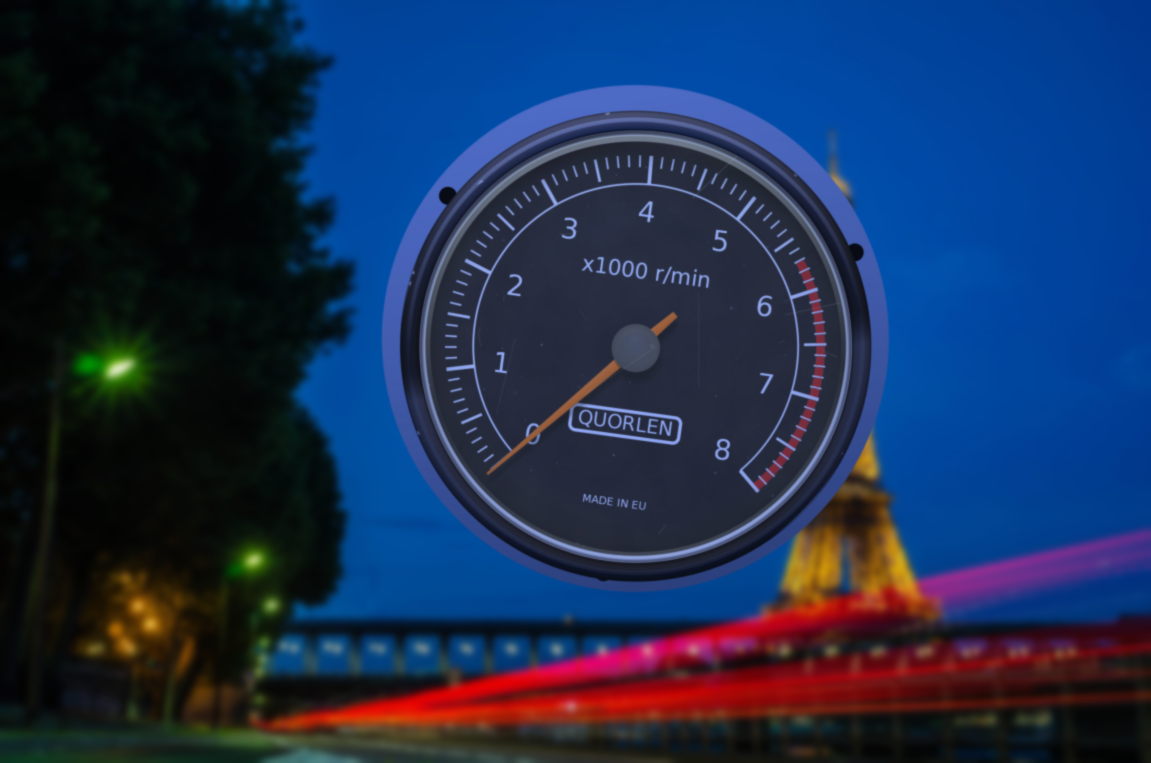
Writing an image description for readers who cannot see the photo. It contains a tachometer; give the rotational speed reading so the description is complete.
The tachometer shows 0 rpm
